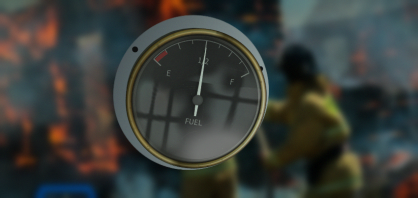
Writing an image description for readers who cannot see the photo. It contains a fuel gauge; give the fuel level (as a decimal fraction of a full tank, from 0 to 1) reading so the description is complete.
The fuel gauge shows 0.5
